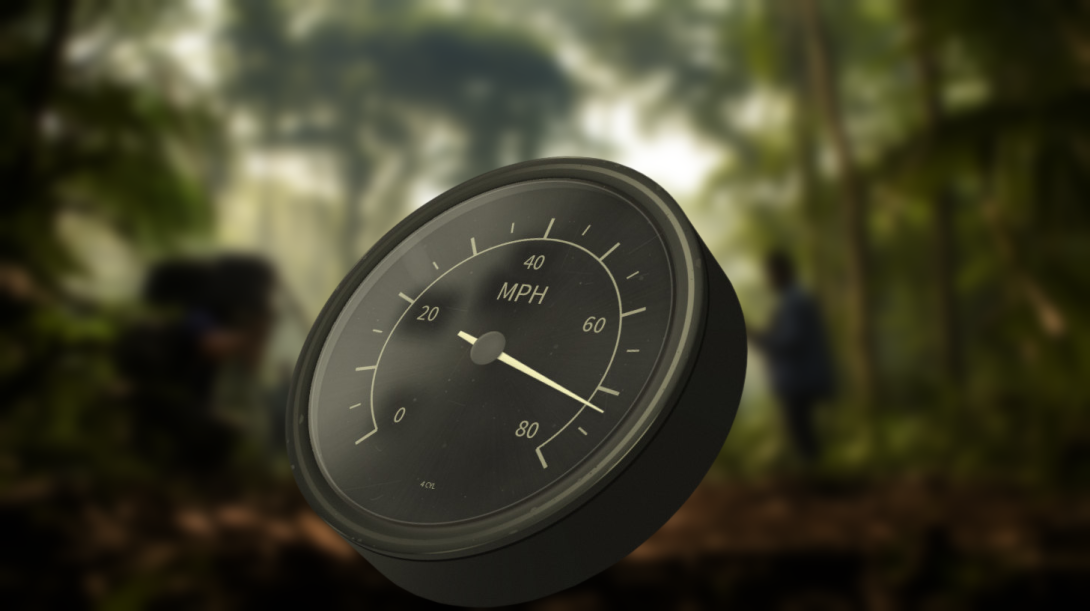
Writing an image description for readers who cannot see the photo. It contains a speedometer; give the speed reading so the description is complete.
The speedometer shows 72.5 mph
